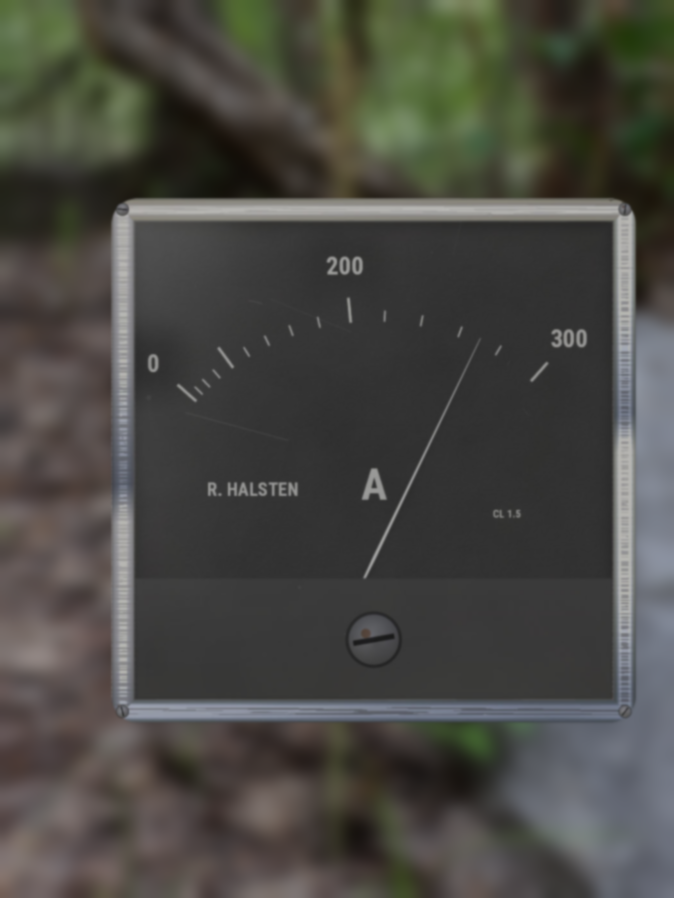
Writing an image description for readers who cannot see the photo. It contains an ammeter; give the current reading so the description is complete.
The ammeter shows 270 A
